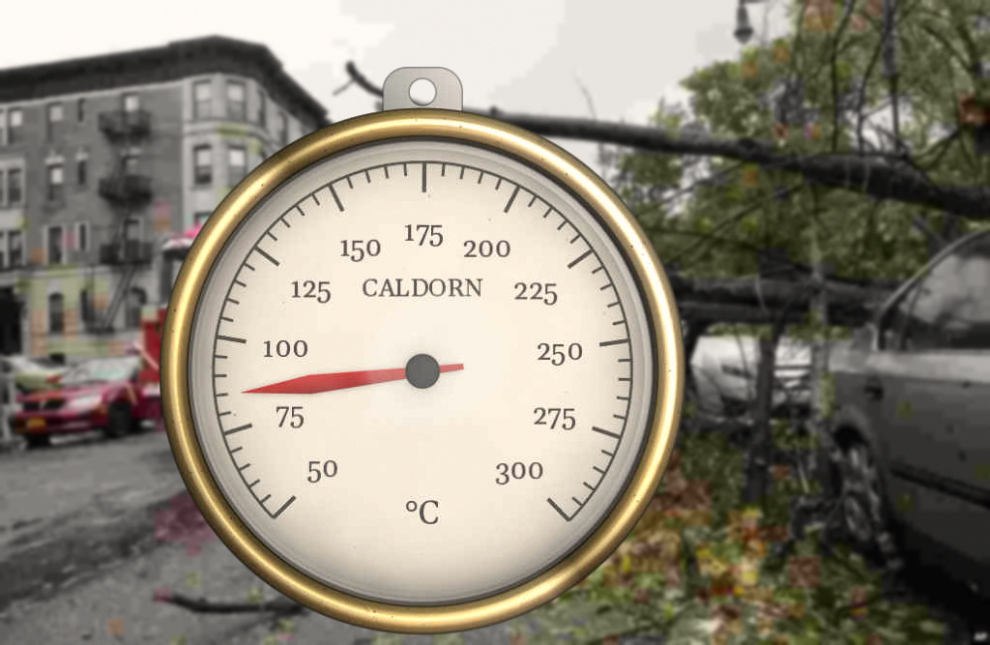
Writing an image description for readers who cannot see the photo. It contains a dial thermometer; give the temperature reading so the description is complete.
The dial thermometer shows 85 °C
